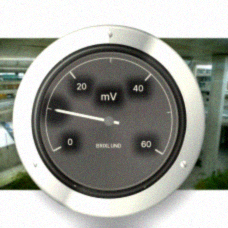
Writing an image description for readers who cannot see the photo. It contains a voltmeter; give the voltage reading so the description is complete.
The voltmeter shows 10 mV
